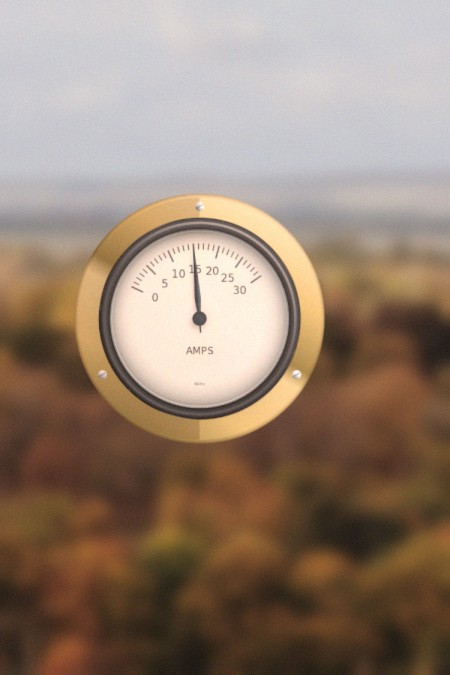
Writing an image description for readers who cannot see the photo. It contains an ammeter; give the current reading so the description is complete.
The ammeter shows 15 A
